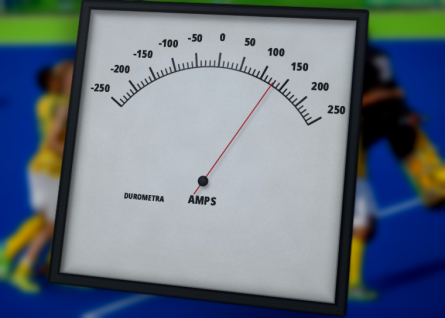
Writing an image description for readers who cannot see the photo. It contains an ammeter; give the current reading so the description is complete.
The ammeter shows 130 A
